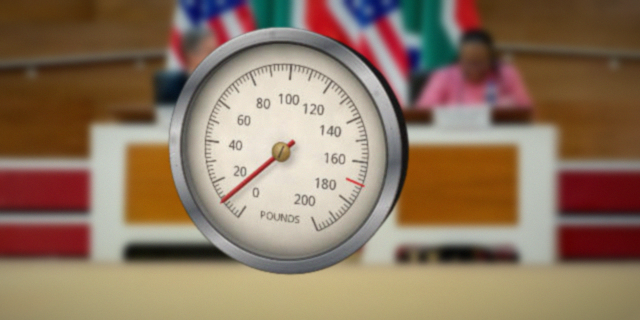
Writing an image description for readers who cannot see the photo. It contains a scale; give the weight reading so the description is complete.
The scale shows 10 lb
